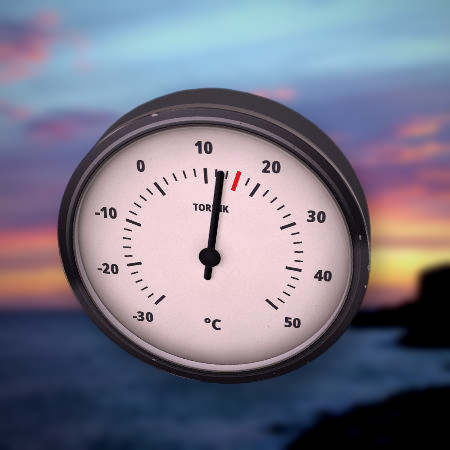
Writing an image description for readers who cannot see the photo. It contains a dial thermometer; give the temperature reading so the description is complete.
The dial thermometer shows 13 °C
